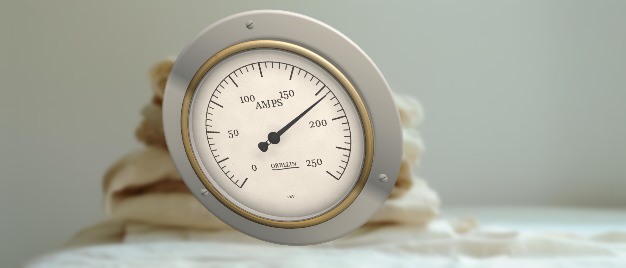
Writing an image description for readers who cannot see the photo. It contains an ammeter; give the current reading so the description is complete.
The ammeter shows 180 A
